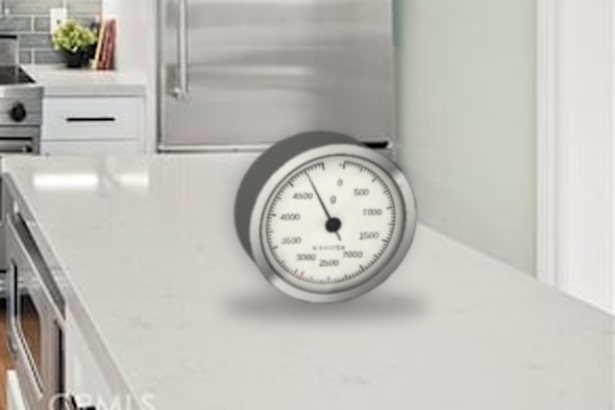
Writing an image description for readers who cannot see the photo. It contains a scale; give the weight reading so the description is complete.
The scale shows 4750 g
